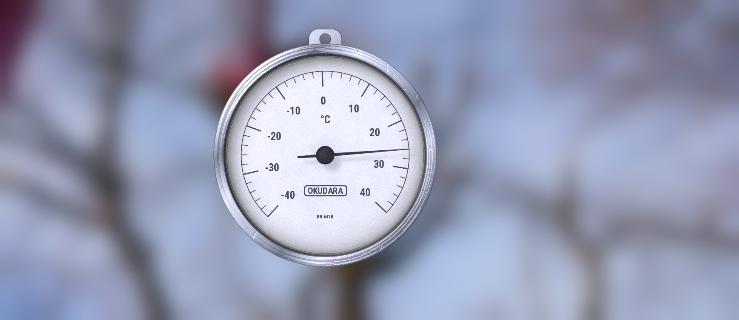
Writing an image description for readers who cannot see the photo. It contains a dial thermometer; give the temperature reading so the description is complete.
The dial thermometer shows 26 °C
